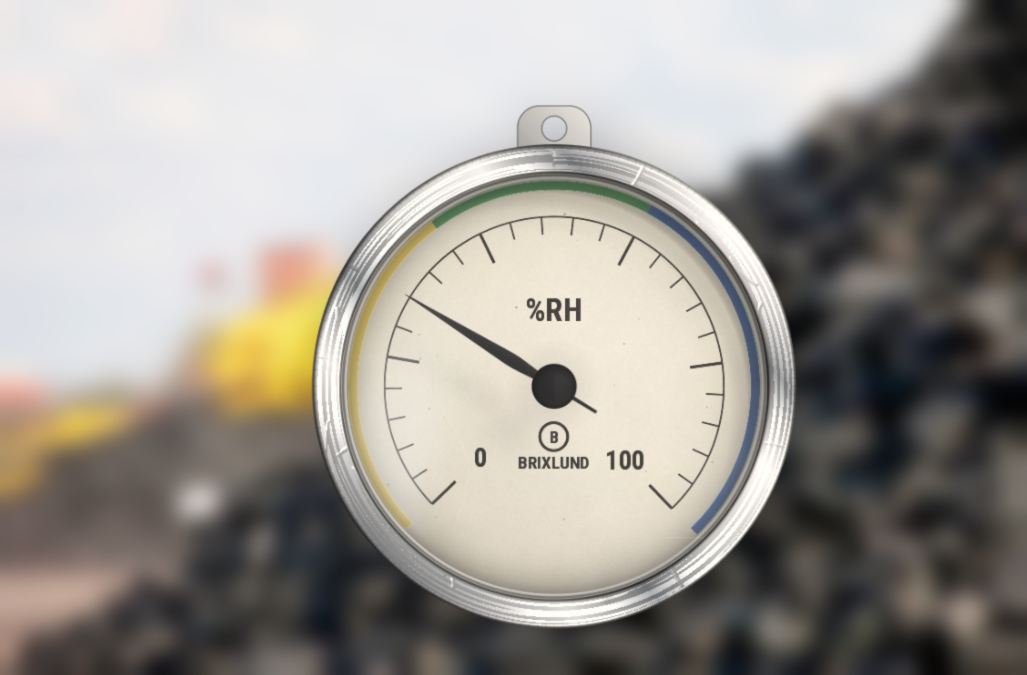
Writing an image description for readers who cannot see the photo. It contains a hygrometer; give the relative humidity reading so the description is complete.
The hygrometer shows 28 %
